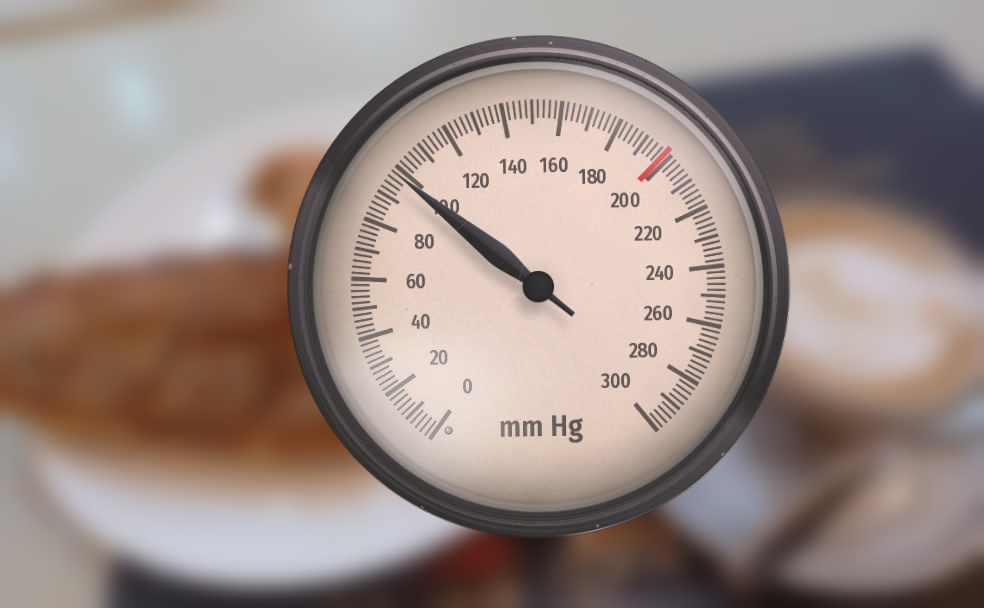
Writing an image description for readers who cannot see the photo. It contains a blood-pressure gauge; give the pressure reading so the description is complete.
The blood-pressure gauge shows 98 mmHg
